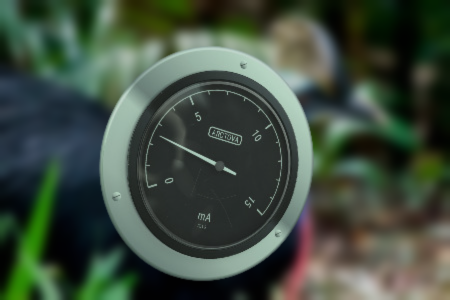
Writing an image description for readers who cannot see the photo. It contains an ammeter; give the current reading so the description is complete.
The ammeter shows 2.5 mA
